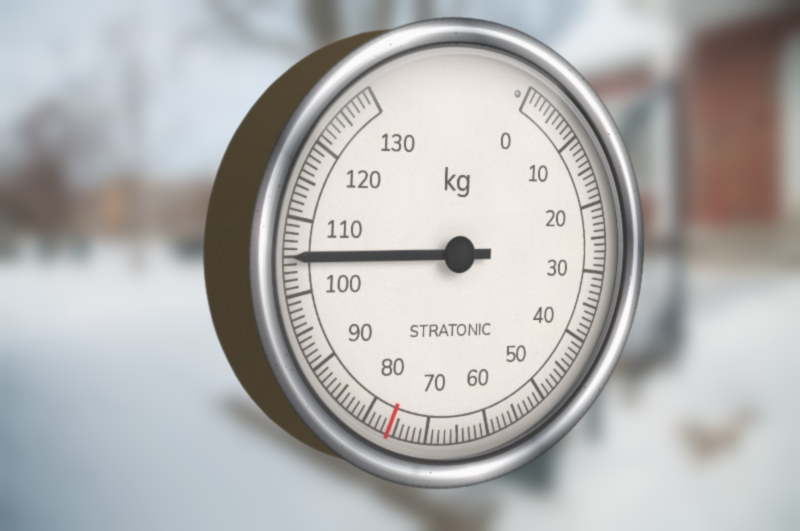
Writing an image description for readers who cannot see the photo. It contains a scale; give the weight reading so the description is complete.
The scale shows 105 kg
